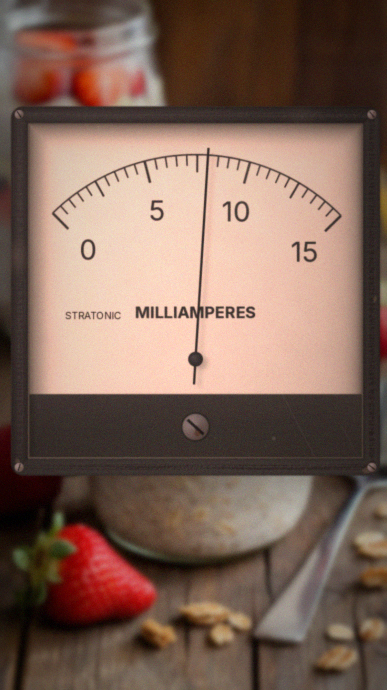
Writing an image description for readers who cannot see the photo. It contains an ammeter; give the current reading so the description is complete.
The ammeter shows 8 mA
